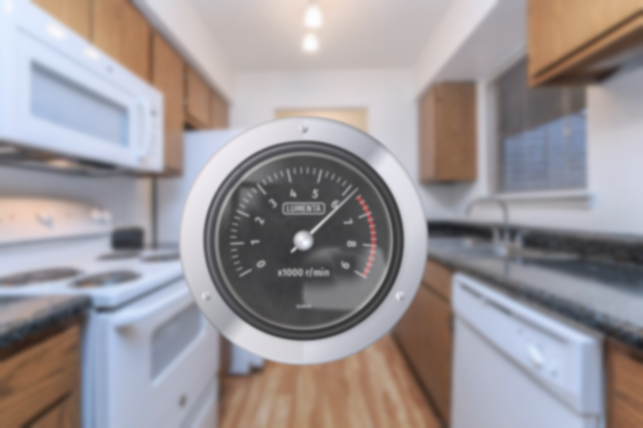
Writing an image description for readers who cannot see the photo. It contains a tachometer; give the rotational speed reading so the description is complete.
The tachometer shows 6200 rpm
